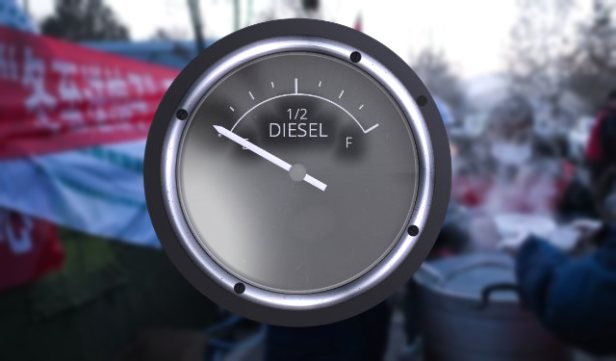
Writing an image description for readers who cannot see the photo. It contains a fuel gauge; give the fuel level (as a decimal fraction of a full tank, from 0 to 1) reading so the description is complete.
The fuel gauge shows 0
